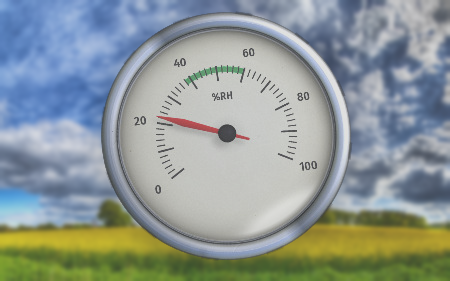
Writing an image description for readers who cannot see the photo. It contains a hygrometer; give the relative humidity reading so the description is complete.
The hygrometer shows 22 %
